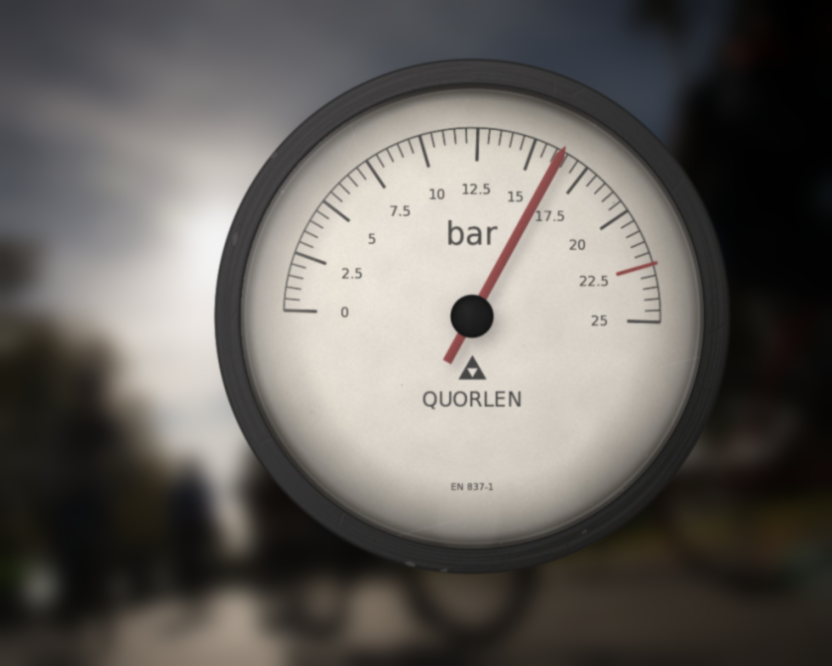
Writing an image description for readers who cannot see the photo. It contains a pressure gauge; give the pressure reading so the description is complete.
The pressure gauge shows 16.25 bar
